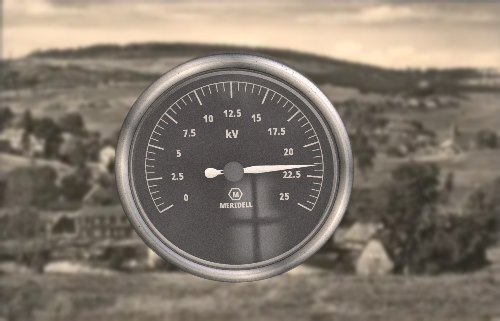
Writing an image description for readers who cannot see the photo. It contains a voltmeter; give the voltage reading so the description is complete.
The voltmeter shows 21.5 kV
